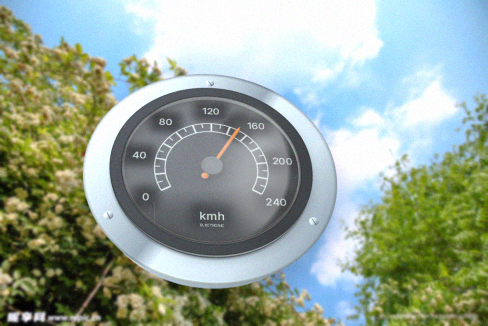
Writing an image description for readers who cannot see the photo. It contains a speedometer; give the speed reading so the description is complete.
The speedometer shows 150 km/h
